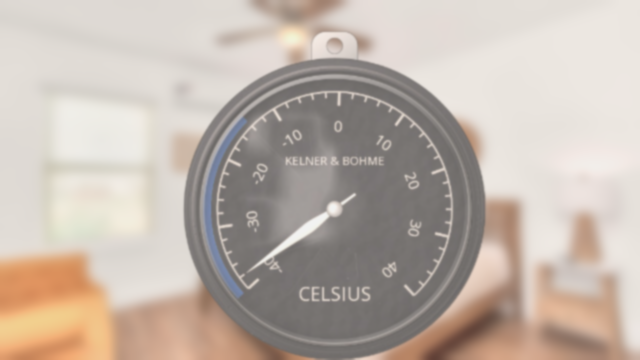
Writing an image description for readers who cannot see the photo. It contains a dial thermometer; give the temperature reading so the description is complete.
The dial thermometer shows -38 °C
